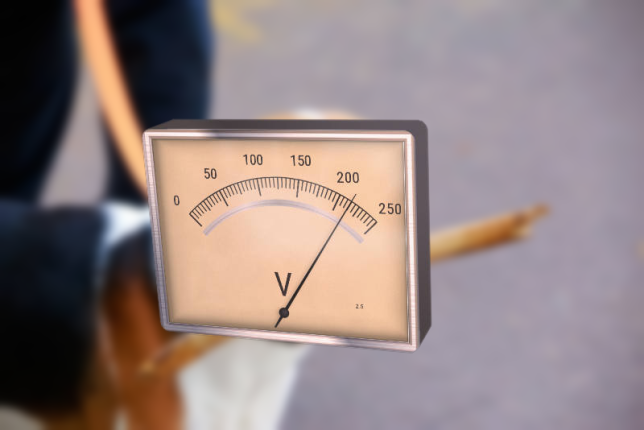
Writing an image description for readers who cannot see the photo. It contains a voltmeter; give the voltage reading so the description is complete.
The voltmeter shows 215 V
